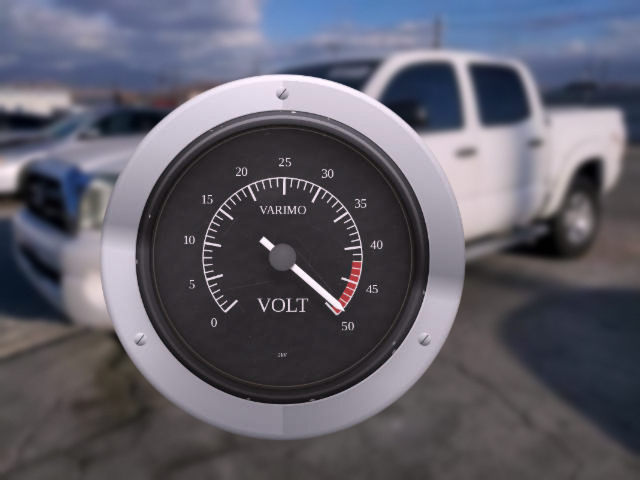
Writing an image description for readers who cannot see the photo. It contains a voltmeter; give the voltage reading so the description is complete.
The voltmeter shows 49 V
